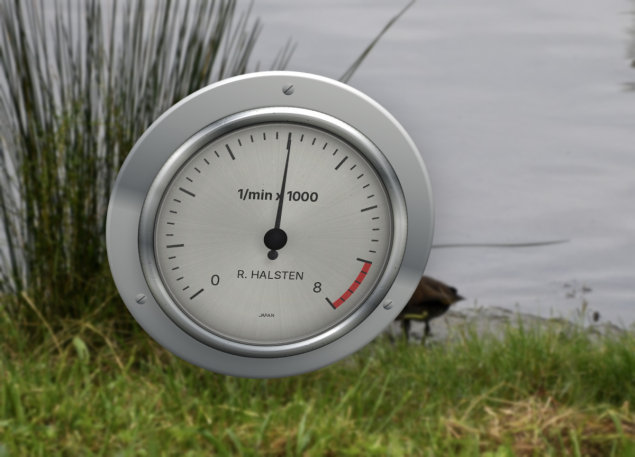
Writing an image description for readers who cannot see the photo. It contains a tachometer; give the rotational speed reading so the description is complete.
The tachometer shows 4000 rpm
